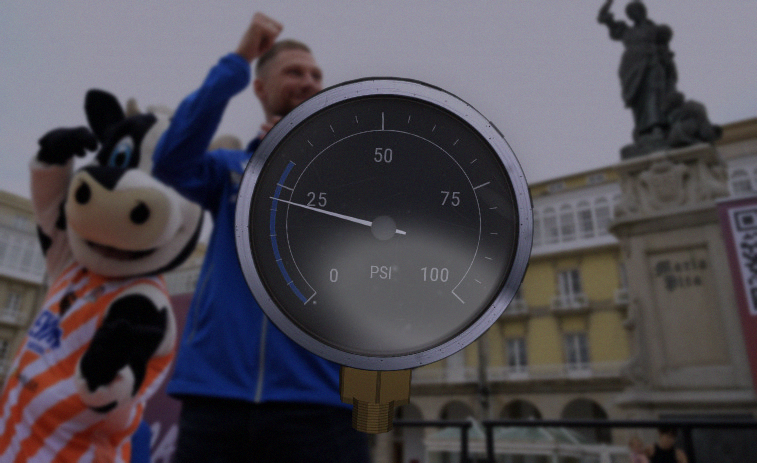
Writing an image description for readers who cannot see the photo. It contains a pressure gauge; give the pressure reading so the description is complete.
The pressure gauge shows 22.5 psi
